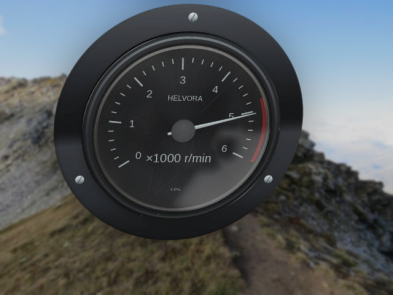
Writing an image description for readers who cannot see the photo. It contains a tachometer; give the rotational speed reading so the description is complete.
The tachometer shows 5000 rpm
